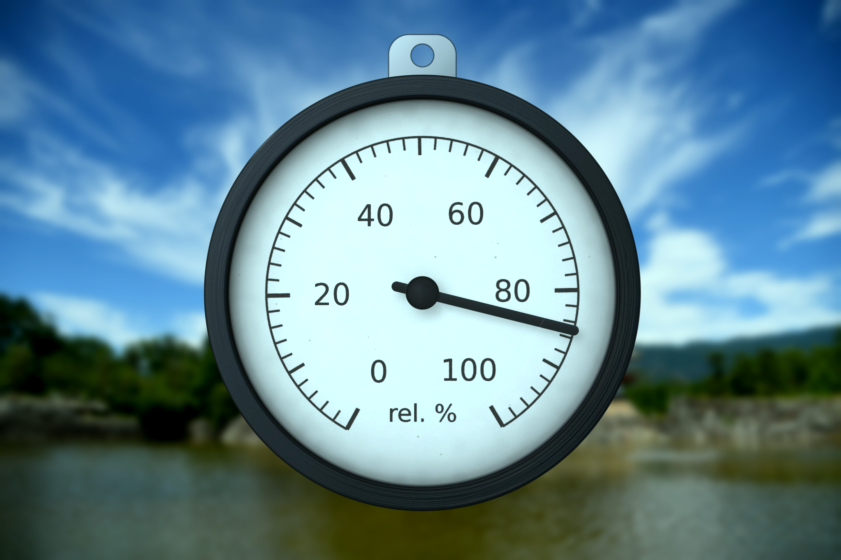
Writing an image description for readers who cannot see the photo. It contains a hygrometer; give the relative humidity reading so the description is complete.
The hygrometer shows 85 %
